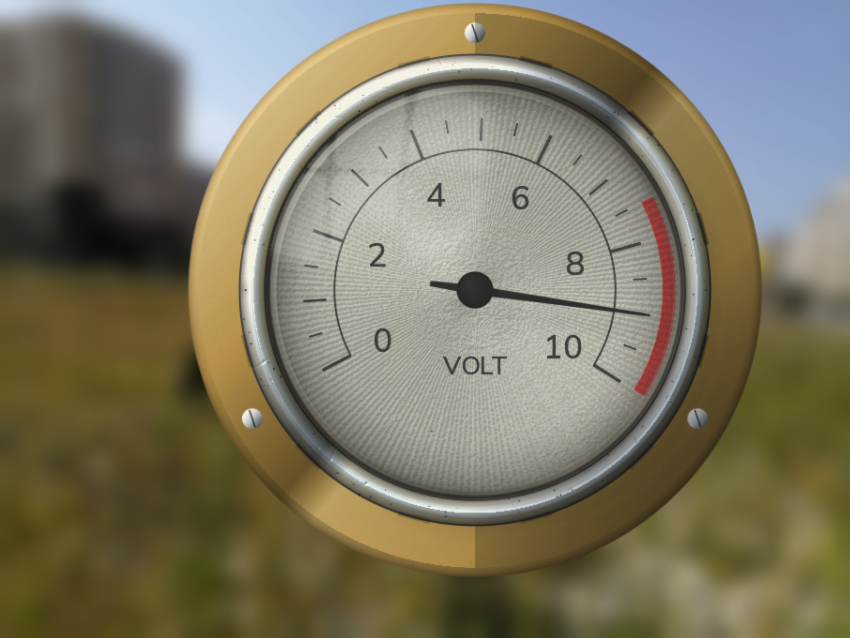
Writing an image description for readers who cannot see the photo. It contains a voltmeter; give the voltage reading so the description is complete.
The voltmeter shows 9 V
